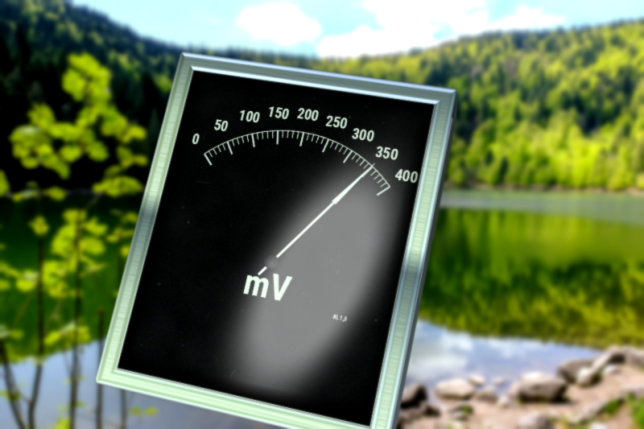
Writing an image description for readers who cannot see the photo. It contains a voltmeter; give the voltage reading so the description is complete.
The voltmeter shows 350 mV
